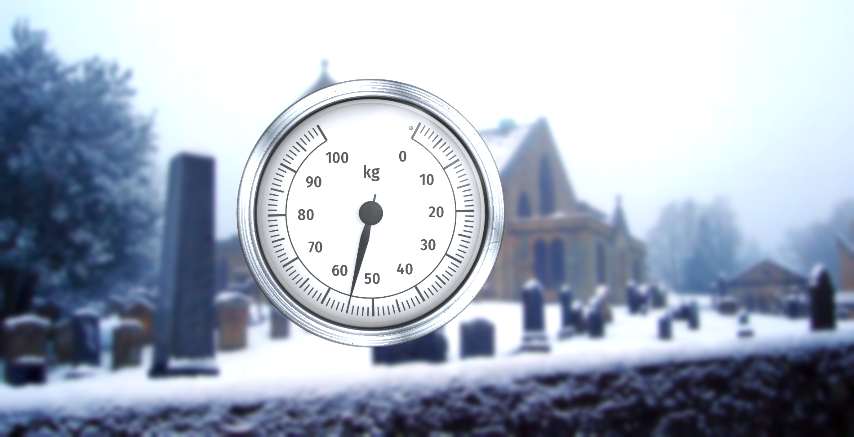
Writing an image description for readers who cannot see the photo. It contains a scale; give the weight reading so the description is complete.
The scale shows 55 kg
